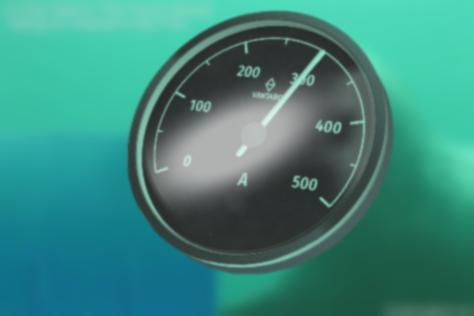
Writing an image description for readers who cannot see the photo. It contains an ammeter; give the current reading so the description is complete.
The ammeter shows 300 A
